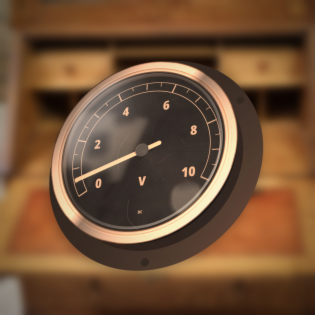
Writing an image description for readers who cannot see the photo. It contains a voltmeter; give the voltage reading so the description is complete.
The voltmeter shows 0.5 V
